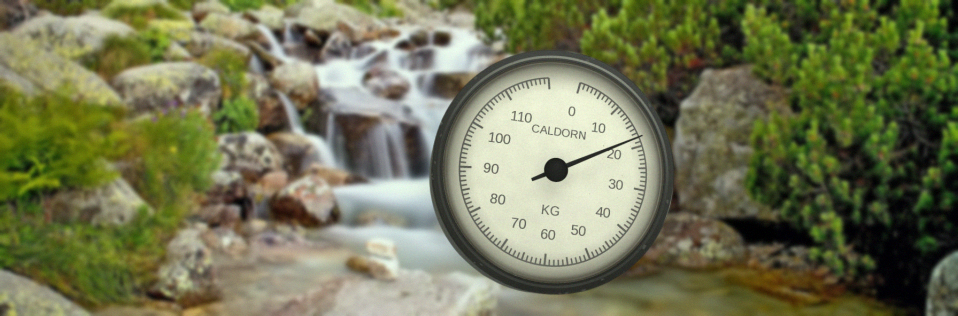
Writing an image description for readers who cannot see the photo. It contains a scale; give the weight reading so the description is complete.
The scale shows 18 kg
